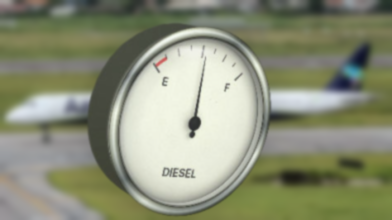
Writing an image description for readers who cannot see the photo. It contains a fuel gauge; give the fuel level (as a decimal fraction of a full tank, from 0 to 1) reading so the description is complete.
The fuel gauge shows 0.5
